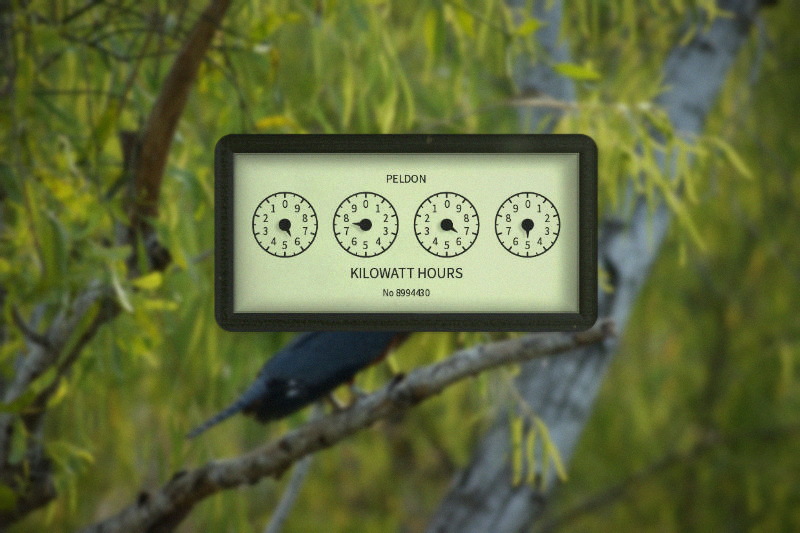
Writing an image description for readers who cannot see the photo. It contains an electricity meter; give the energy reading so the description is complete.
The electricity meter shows 5765 kWh
